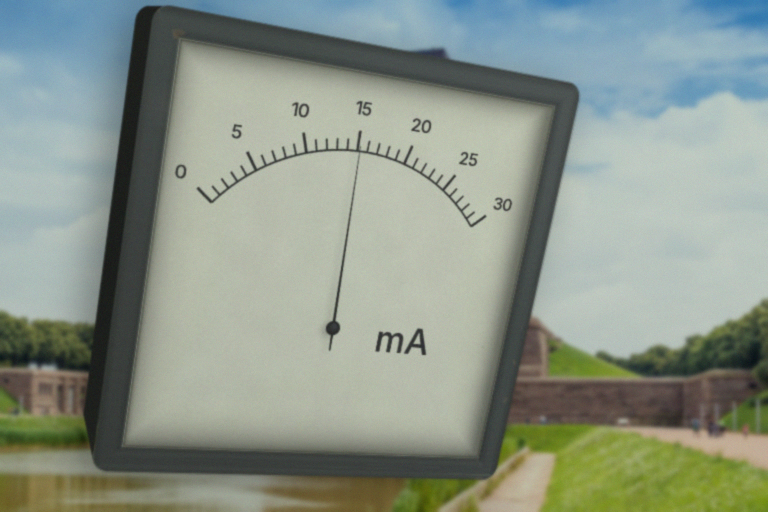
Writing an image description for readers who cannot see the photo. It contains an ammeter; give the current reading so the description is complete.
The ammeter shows 15 mA
